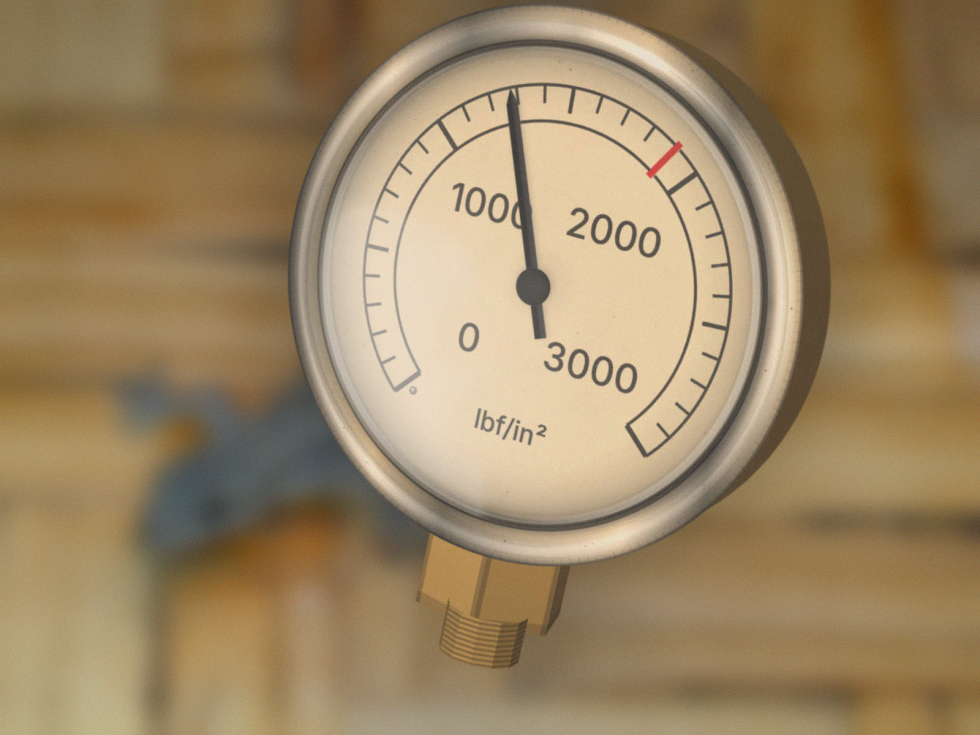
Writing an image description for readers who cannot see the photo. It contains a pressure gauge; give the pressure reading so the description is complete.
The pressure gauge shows 1300 psi
